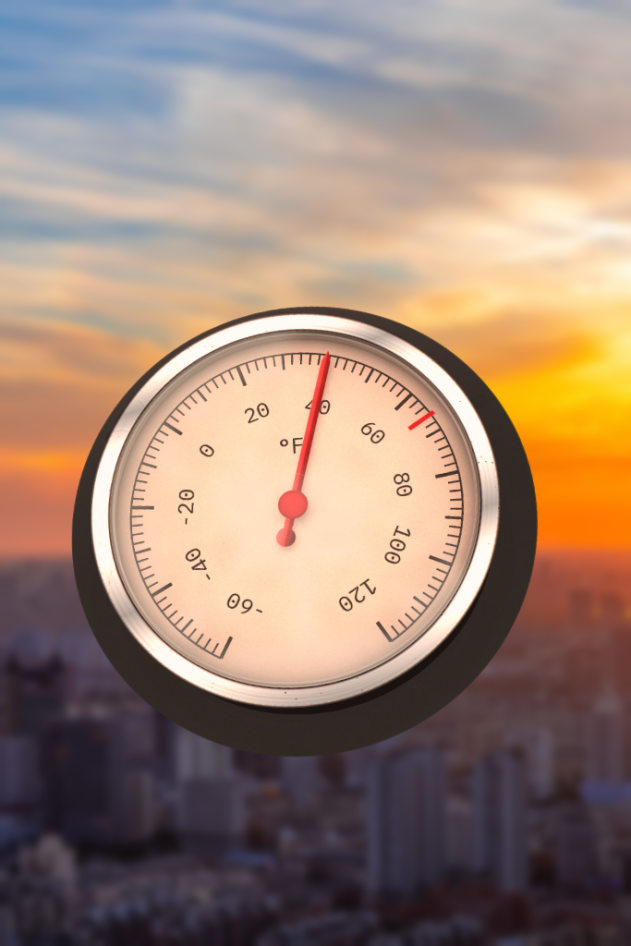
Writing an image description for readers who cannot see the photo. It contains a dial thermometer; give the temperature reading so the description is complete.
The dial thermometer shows 40 °F
